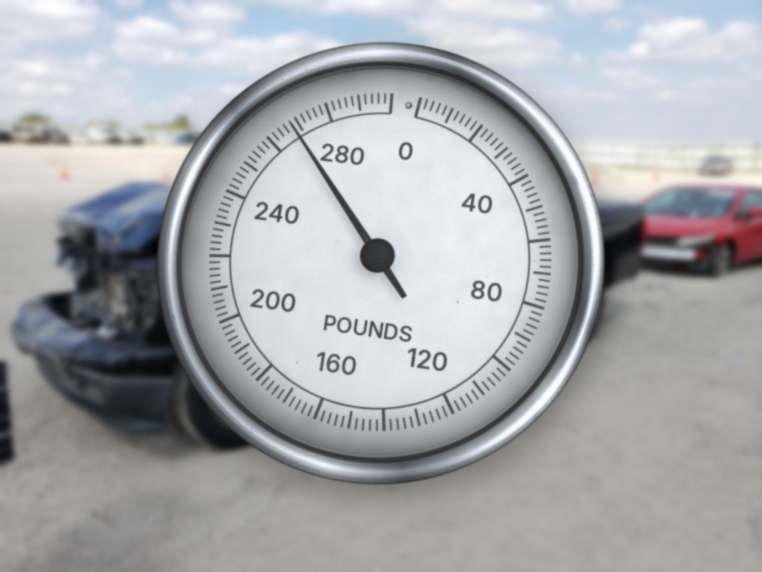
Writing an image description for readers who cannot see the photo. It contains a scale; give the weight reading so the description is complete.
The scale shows 268 lb
